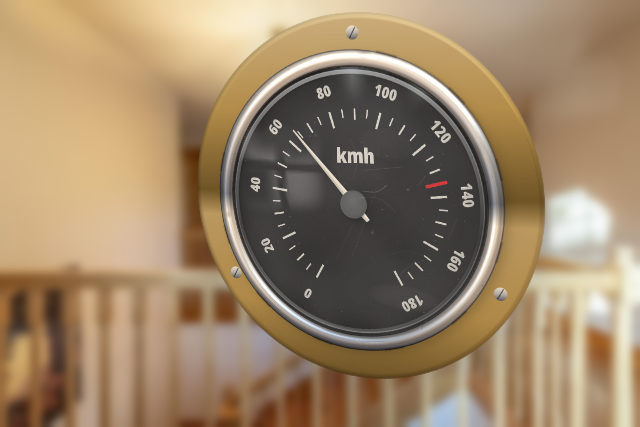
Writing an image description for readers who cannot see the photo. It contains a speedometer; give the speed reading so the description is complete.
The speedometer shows 65 km/h
